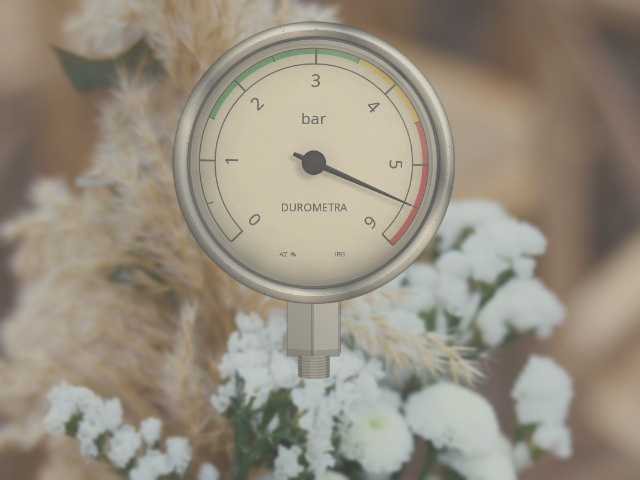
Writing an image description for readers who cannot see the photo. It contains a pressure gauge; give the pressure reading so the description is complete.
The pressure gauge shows 5.5 bar
